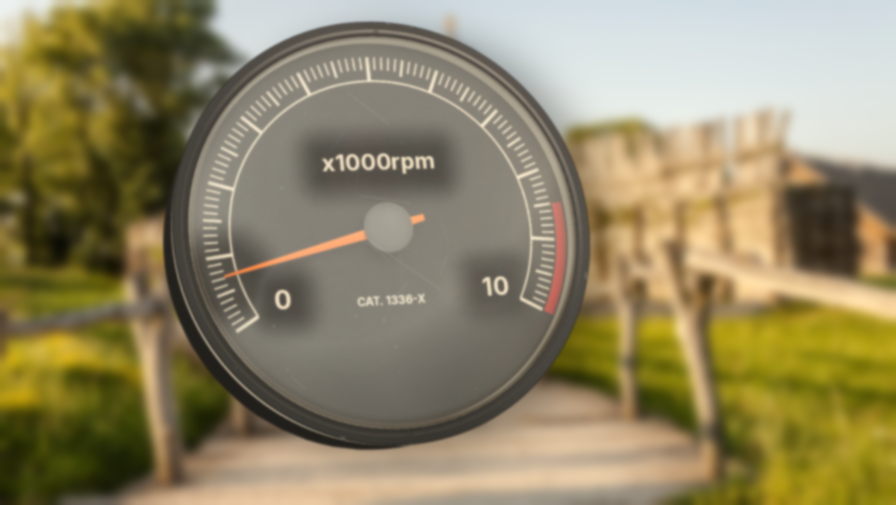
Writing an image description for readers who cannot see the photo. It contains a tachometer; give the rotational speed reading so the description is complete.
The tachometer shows 700 rpm
